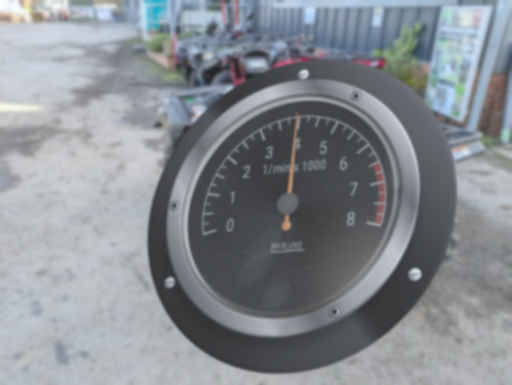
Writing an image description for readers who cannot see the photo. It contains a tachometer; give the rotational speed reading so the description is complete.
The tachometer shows 4000 rpm
